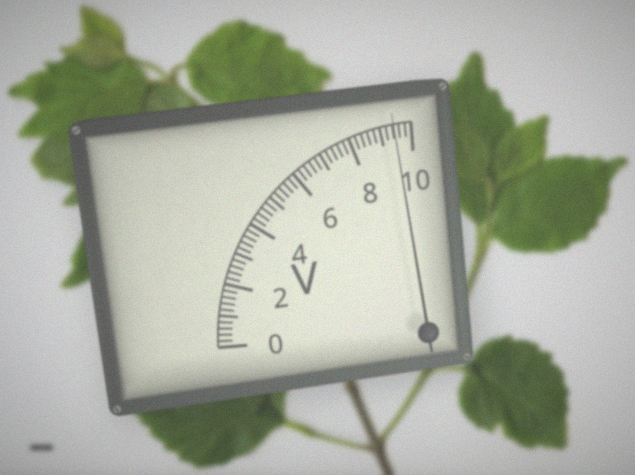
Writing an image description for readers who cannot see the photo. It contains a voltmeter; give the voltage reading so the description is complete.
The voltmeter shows 9.4 V
